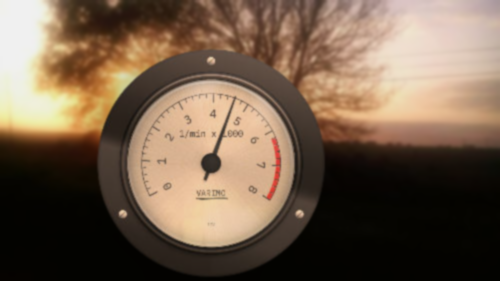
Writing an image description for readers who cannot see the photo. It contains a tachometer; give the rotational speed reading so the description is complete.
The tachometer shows 4600 rpm
